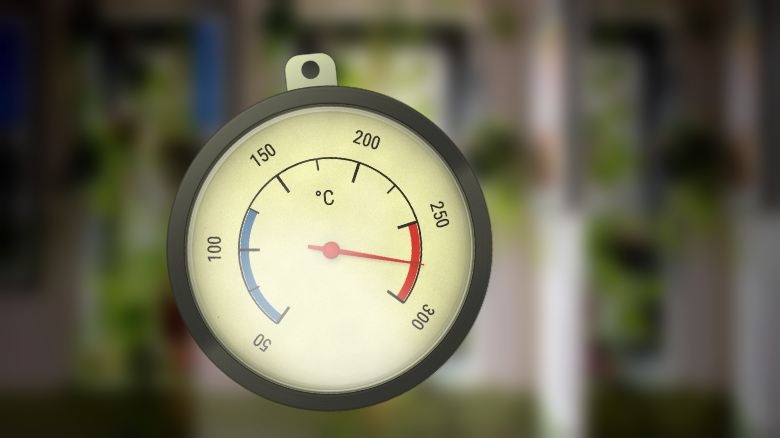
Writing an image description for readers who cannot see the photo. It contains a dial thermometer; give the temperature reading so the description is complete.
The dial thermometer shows 275 °C
